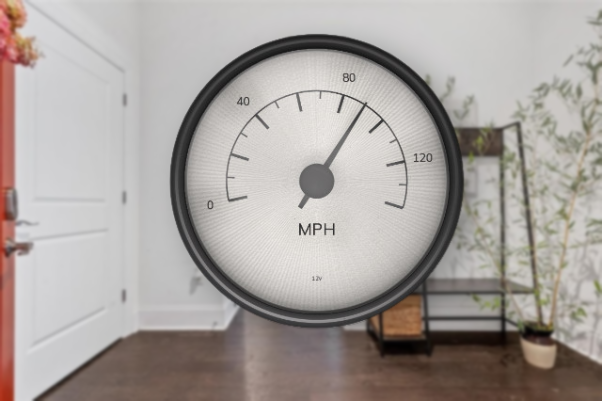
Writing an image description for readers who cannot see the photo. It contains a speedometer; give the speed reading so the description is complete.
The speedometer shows 90 mph
